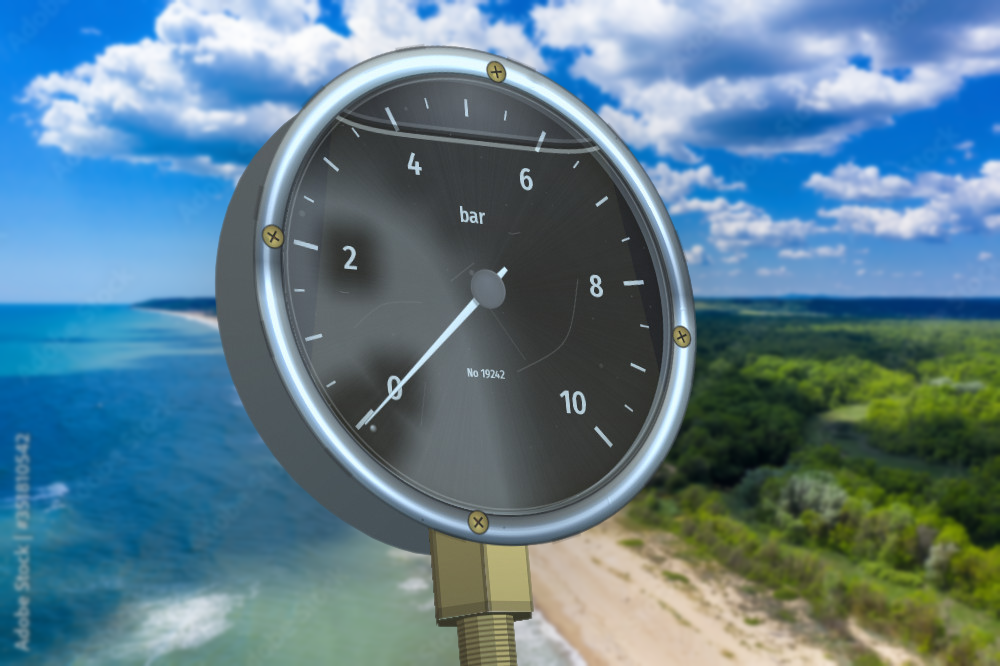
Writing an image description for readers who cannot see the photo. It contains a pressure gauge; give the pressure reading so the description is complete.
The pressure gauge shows 0 bar
